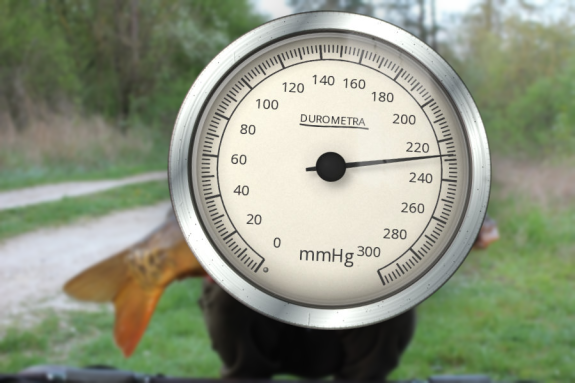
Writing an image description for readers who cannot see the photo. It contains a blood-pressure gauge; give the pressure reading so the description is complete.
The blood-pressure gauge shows 228 mmHg
